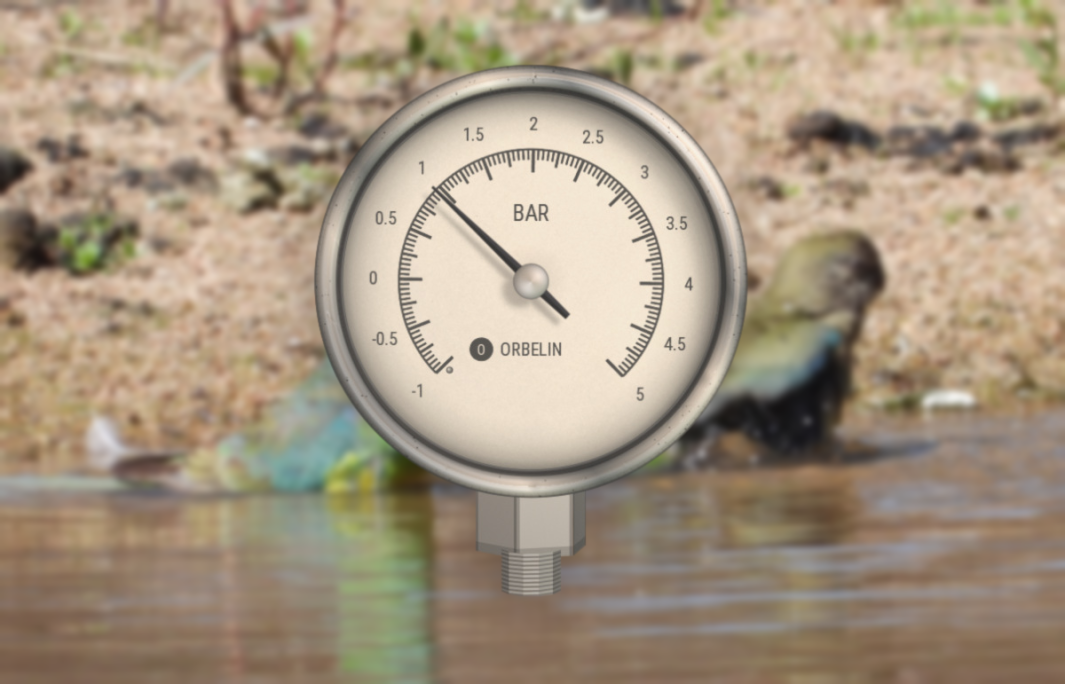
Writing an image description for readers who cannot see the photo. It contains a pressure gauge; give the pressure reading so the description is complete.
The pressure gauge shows 0.95 bar
